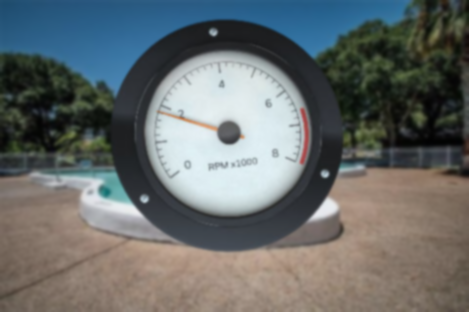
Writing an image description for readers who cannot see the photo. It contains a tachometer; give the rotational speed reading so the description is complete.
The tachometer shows 1800 rpm
